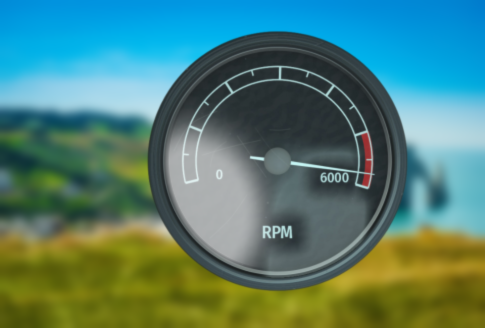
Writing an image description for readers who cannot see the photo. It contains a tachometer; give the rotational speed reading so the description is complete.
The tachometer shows 5750 rpm
